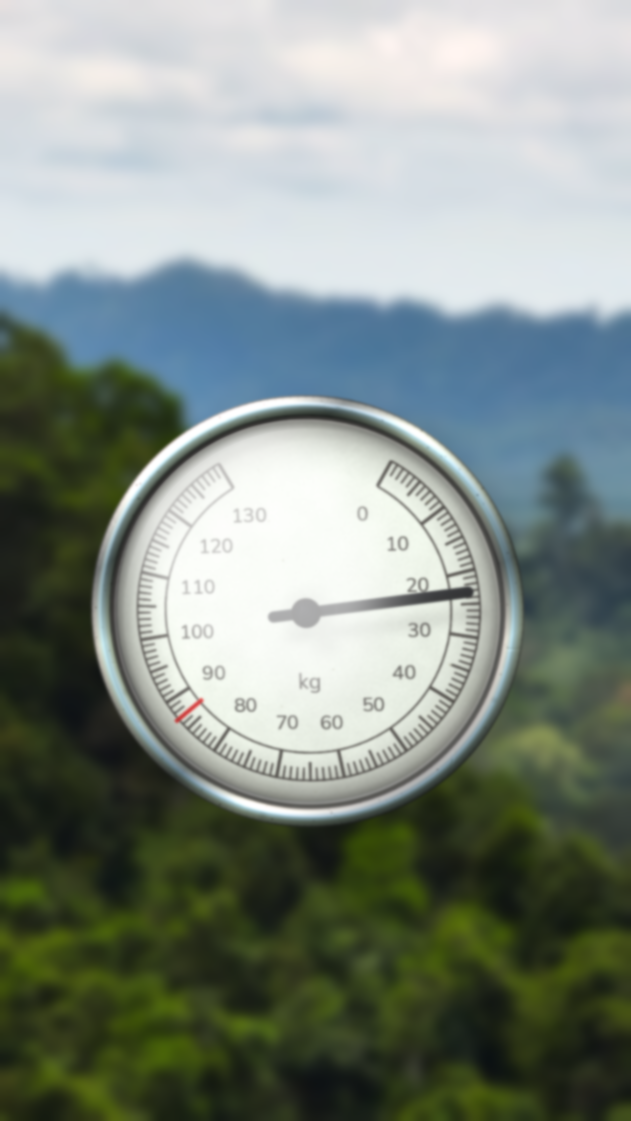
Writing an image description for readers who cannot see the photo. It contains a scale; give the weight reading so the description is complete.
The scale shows 23 kg
